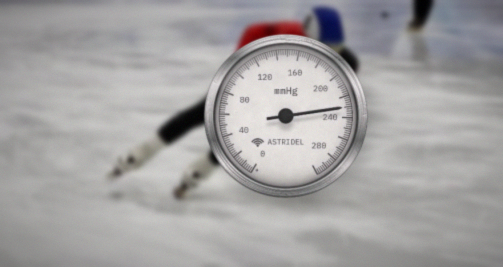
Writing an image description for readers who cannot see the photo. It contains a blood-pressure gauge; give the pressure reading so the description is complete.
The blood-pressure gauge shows 230 mmHg
